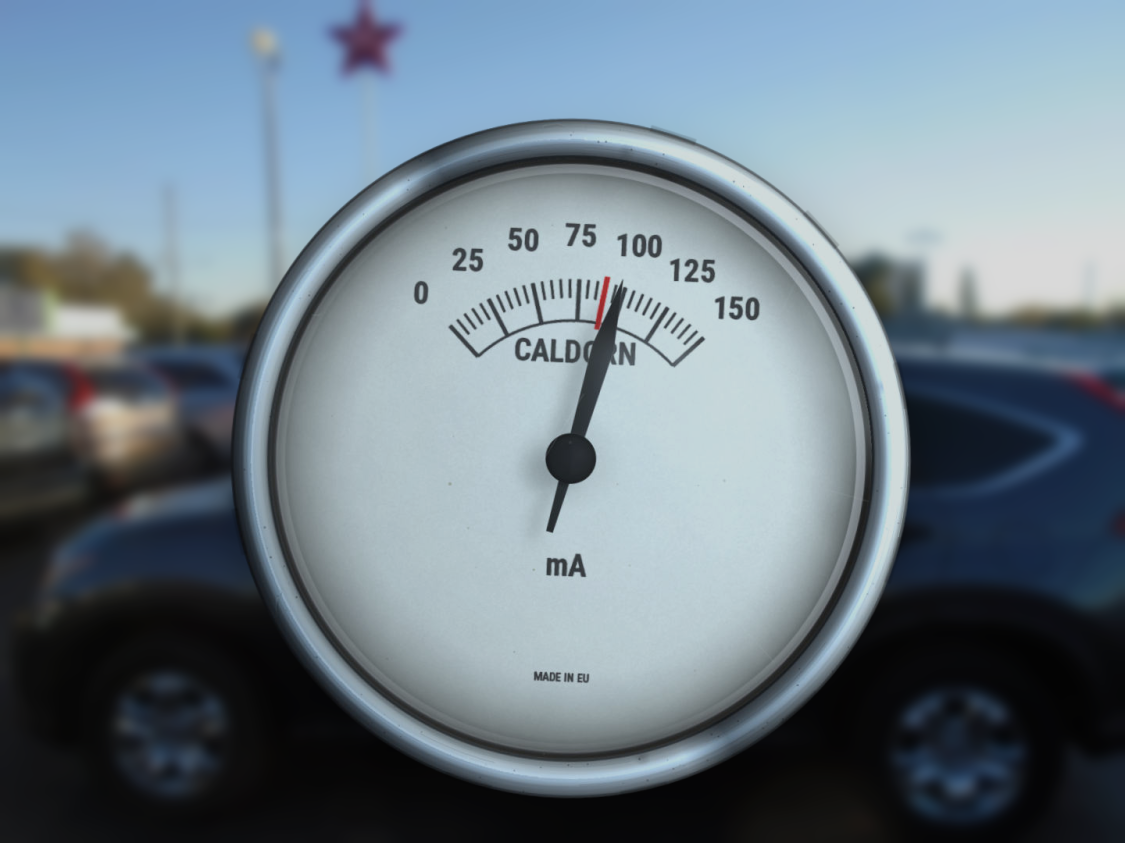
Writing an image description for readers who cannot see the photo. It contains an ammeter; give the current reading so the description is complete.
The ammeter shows 97.5 mA
